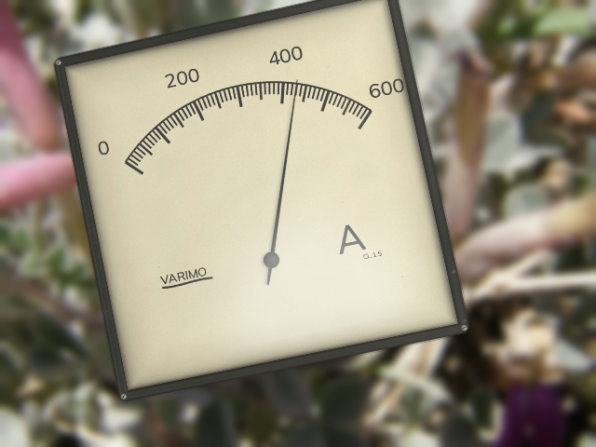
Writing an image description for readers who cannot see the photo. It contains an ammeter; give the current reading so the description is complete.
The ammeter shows 430 A
